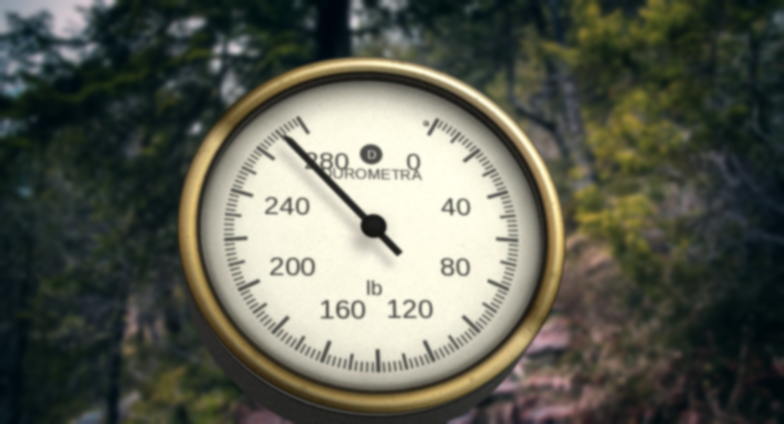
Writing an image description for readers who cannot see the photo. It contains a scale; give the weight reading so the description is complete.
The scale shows 270 lb
